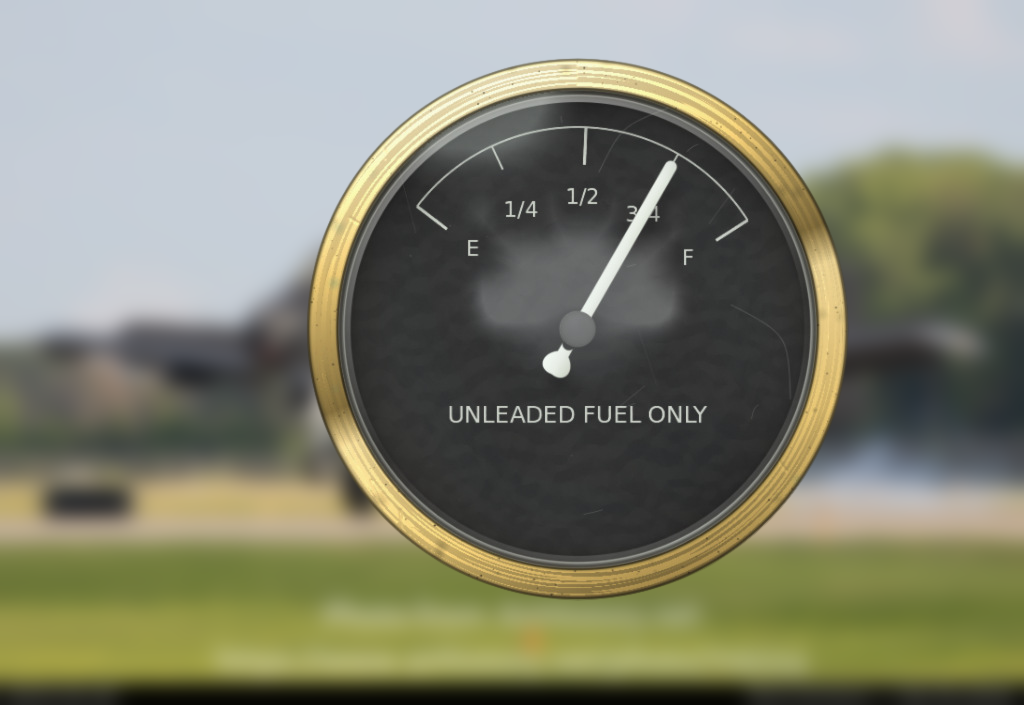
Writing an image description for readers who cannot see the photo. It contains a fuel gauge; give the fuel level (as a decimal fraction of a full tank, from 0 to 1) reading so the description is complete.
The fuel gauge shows 0.75
